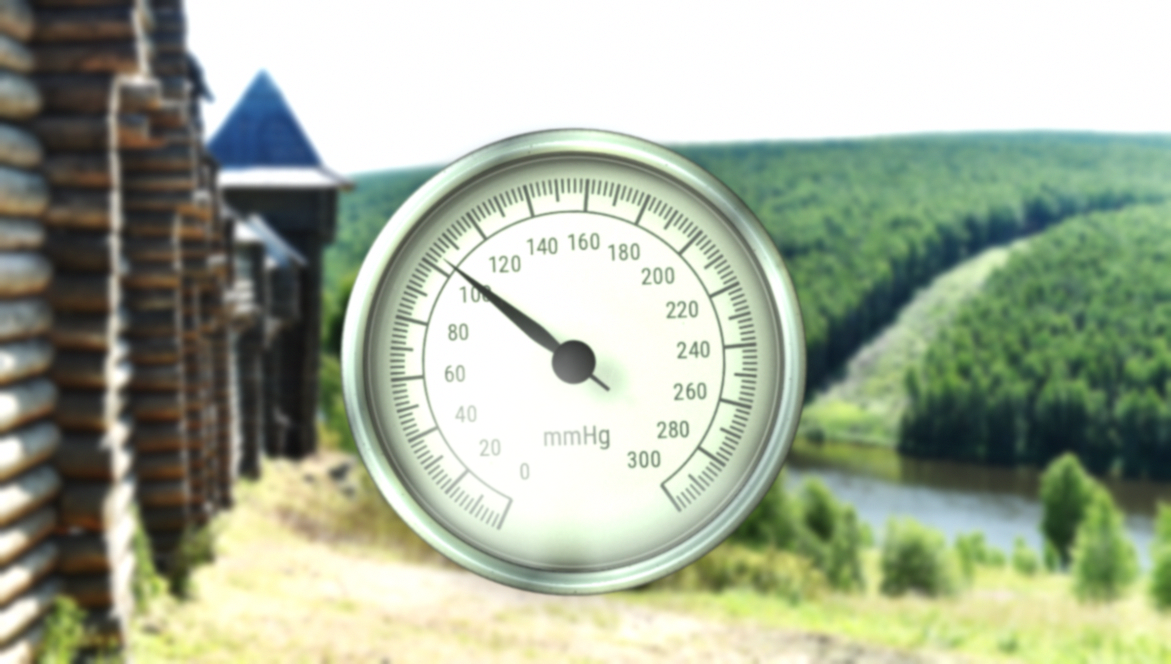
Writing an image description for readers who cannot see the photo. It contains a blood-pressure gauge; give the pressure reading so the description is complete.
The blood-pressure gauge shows 104 mmHg
